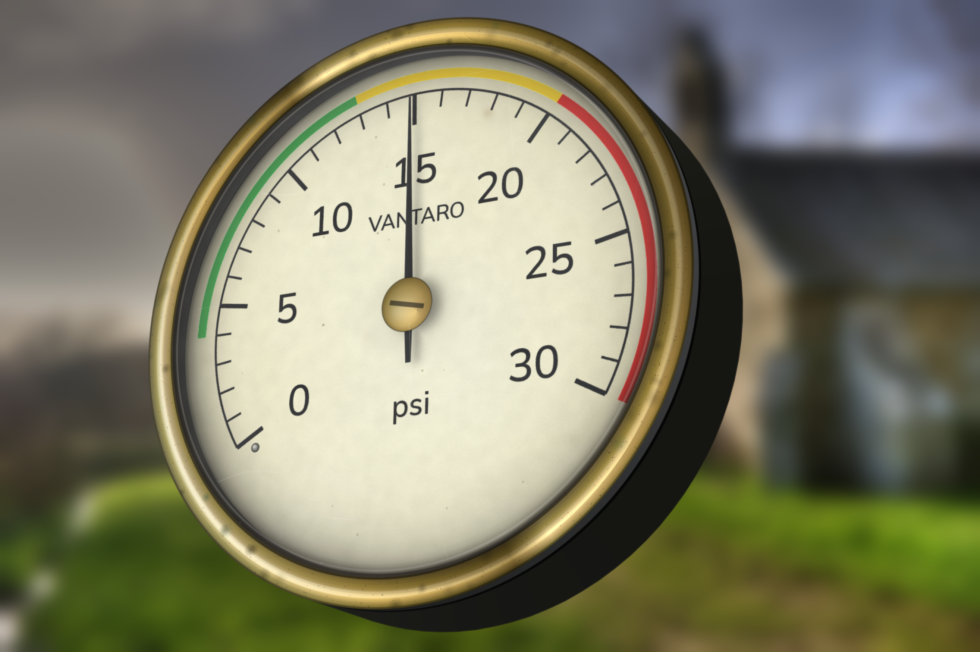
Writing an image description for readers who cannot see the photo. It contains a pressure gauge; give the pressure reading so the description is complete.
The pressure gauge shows 15 psi
